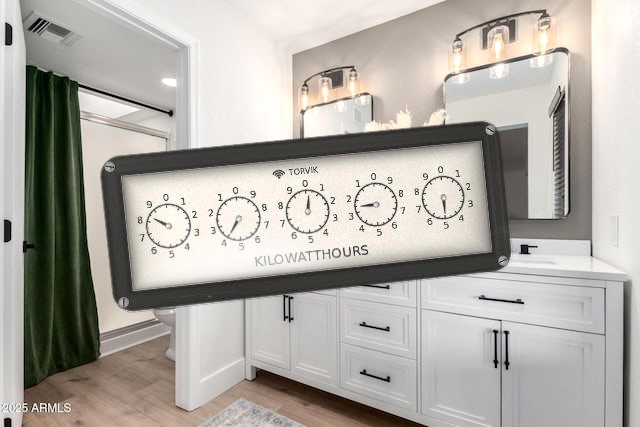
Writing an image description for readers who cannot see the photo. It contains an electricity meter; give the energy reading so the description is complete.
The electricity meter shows 84025 kWh
